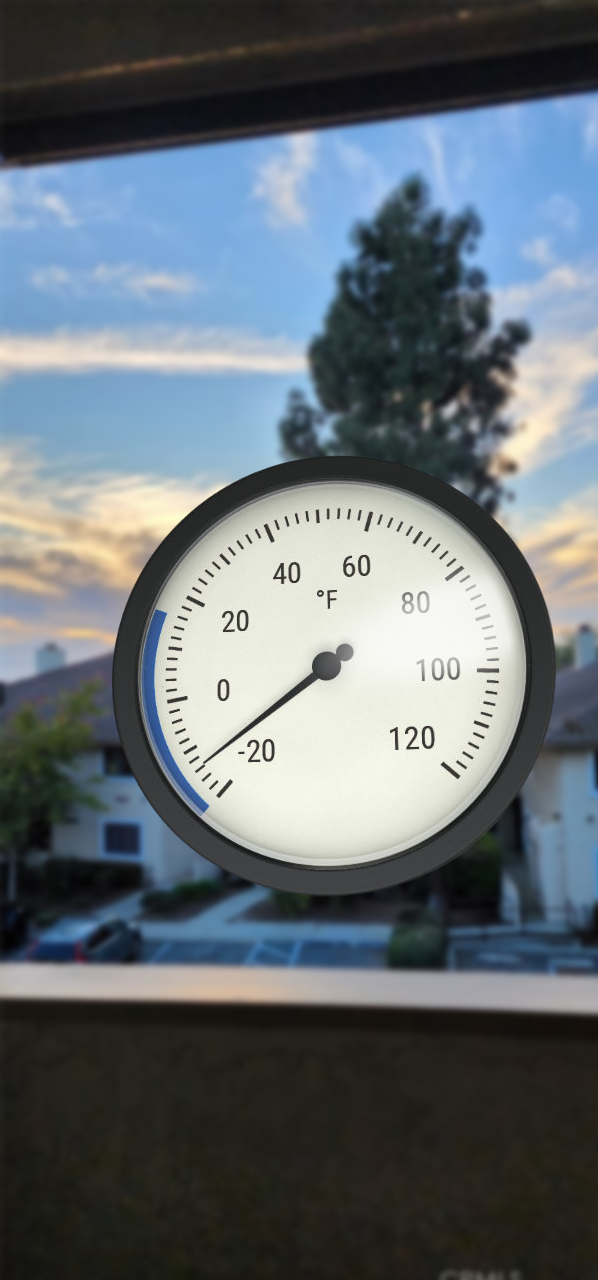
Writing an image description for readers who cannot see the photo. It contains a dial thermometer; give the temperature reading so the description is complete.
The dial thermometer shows -14 °F
